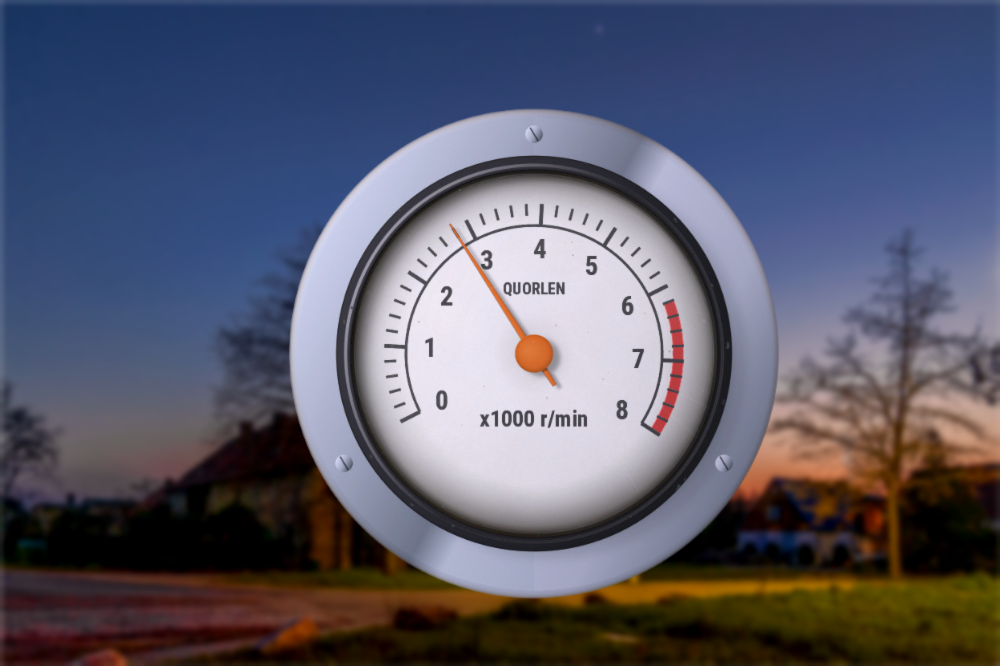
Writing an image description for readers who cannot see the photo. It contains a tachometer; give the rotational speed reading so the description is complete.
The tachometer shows 2800 rpm
